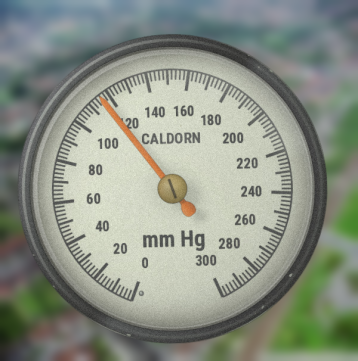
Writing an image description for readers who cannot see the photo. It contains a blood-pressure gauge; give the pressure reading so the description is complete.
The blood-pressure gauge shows 116 mmHg
